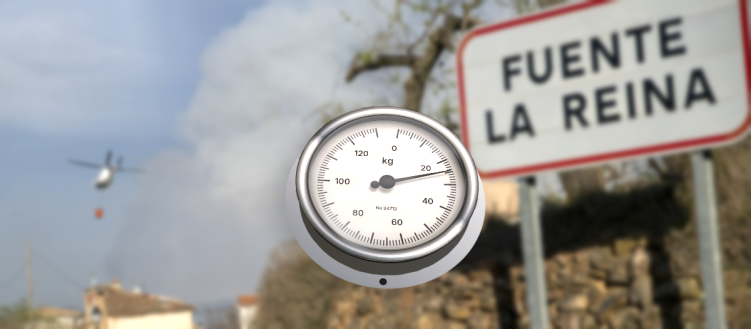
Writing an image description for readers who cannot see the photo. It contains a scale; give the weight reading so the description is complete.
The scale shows 25 kg
